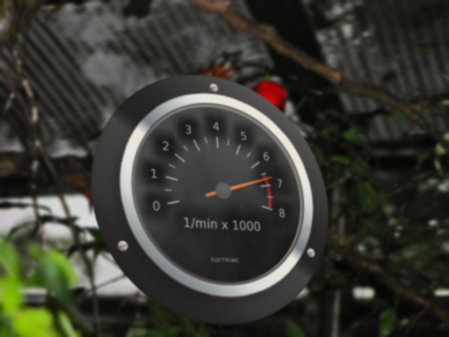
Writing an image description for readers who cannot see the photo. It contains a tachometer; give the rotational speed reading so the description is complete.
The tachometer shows 6750 rpm
